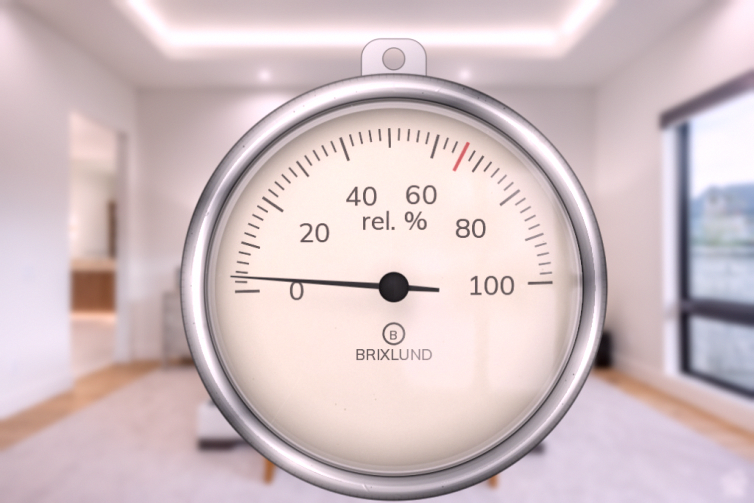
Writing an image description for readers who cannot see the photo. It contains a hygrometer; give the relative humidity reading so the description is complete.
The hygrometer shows 3 %
